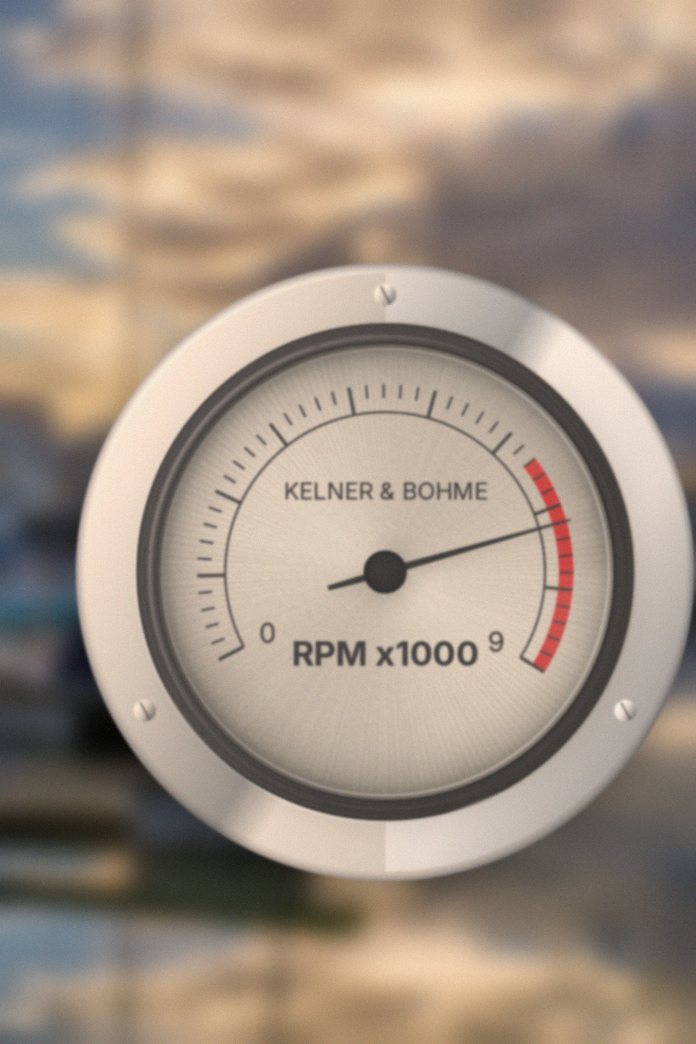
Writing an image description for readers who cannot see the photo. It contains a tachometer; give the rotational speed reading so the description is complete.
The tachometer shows 7200 rpm
